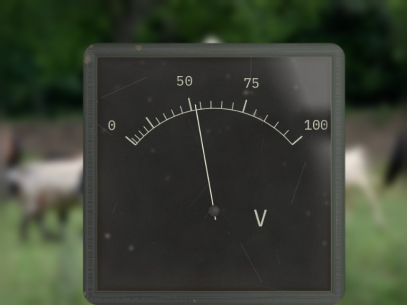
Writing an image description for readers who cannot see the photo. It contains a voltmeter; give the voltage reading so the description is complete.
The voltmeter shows 52.5 V
